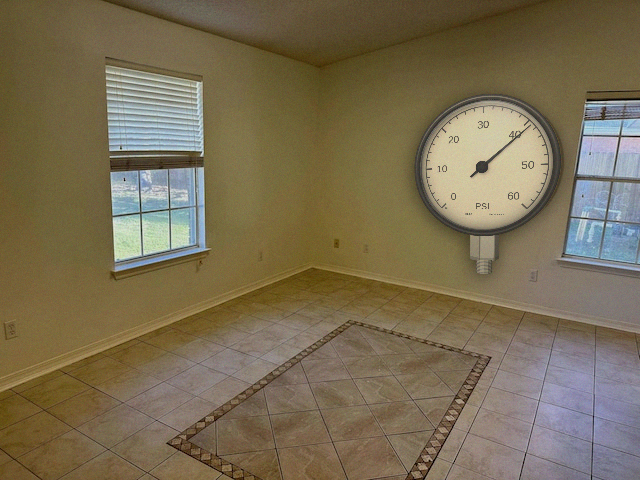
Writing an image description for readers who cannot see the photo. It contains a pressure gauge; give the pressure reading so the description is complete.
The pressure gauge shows 41 psi
